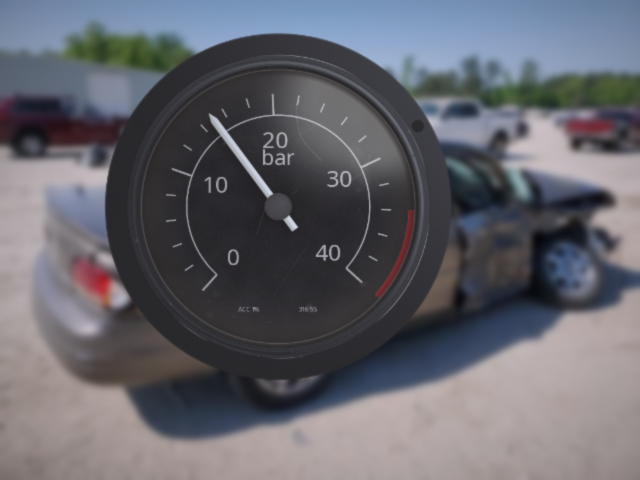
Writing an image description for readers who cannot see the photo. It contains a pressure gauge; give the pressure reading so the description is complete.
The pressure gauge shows 15 bar
